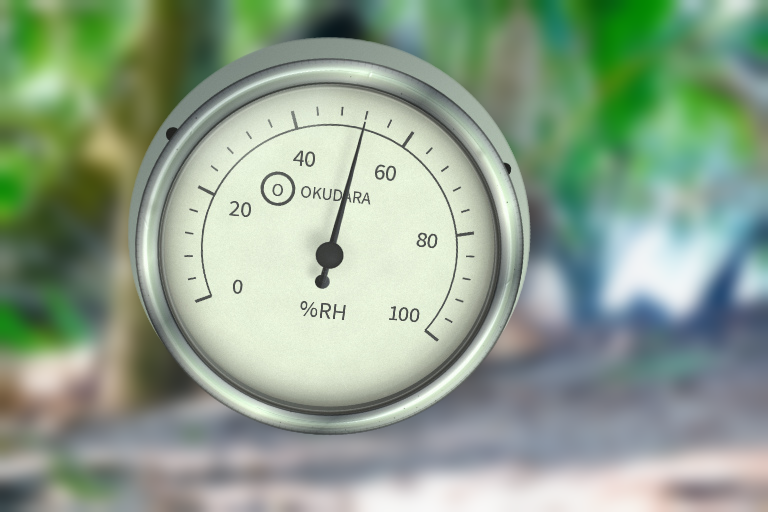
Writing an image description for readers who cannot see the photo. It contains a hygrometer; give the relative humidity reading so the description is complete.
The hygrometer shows 52 %
